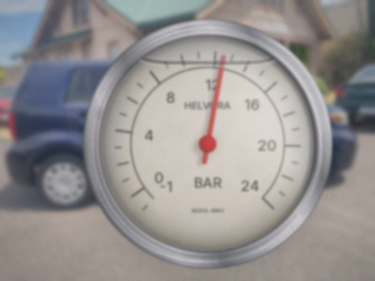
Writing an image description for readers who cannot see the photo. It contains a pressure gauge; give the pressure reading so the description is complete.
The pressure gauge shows 12.5 bar
